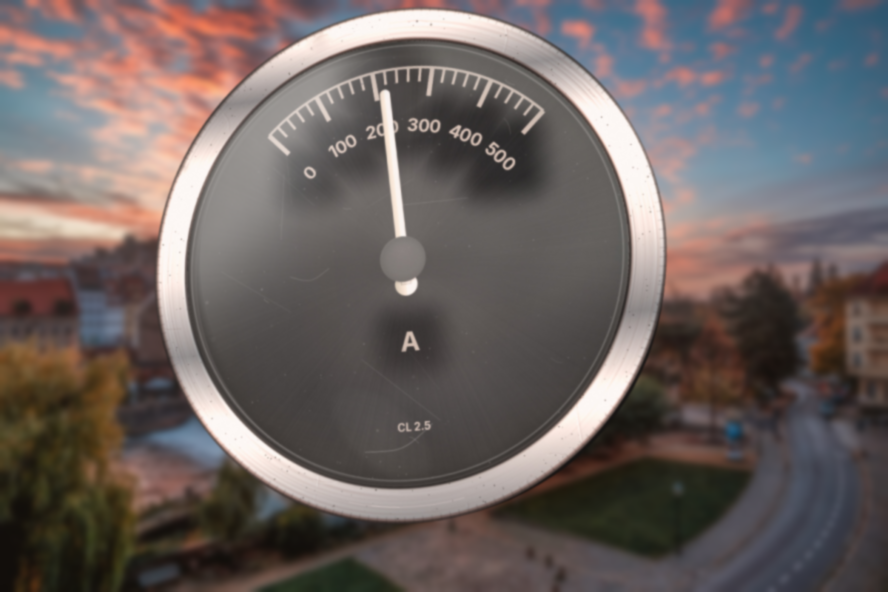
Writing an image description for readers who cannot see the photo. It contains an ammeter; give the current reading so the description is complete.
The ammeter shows 220 A
